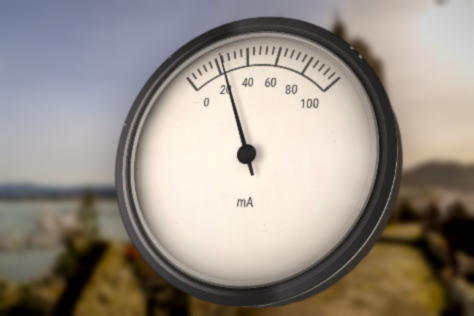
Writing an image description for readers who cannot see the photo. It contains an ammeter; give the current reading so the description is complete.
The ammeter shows 24 mA
